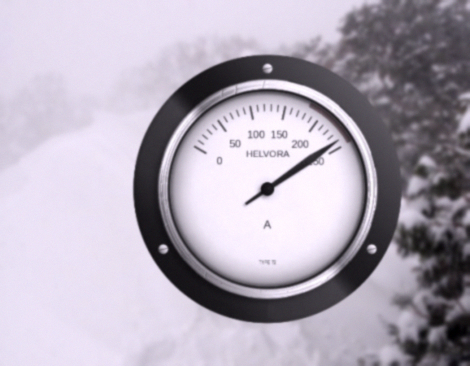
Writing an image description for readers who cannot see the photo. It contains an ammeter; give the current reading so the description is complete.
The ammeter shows 240 A
